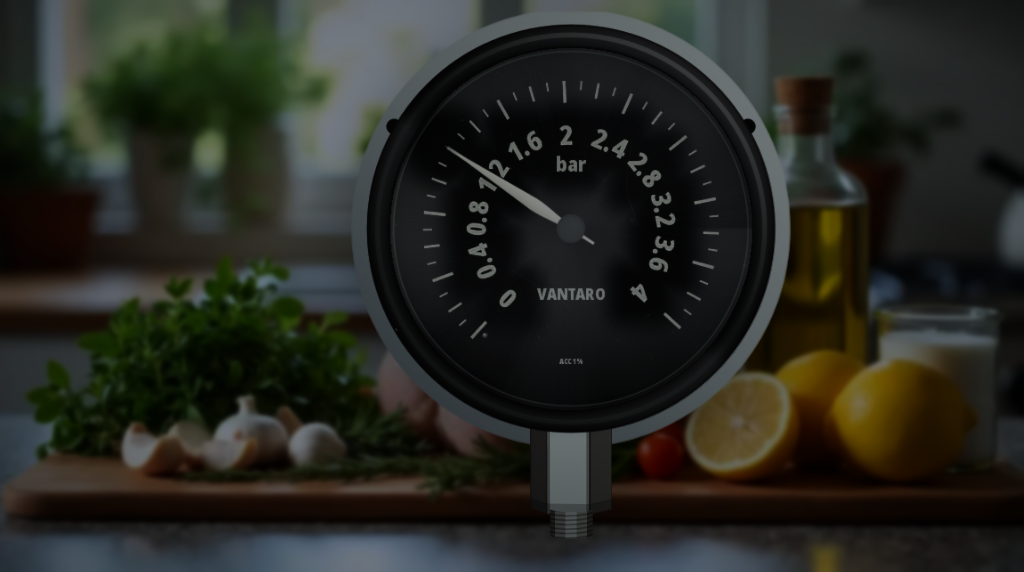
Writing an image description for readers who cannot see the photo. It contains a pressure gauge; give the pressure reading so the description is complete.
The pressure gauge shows 1.2 bar
